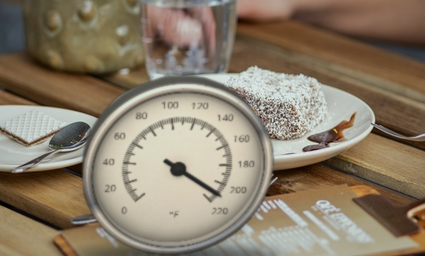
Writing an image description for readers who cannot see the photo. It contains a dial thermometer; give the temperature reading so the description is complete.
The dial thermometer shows 210 °F
